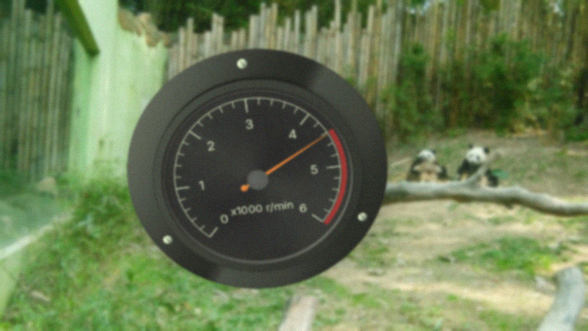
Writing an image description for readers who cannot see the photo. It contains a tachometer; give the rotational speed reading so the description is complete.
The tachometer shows 4400 rpm
